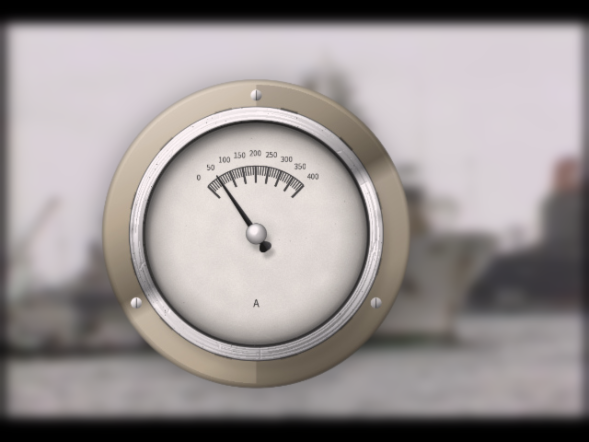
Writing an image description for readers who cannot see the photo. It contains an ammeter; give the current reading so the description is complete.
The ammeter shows 50 A
